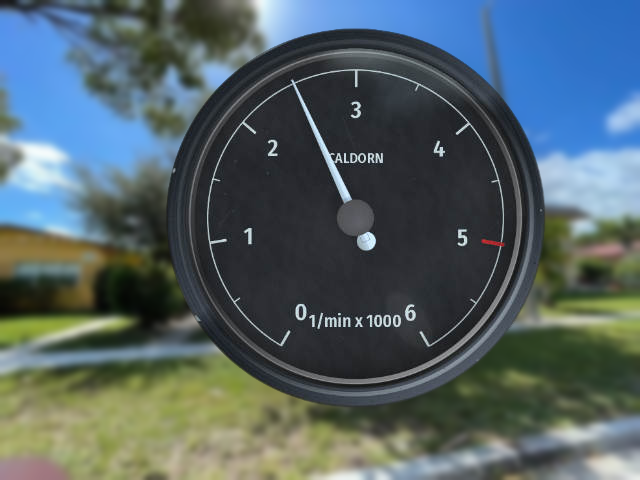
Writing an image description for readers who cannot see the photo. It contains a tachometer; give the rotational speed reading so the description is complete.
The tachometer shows 2500 rpm
